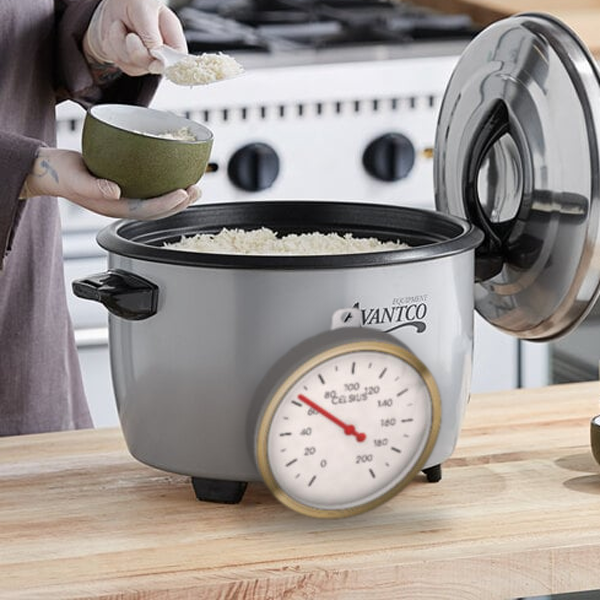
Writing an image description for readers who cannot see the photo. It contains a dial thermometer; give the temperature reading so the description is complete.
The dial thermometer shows 65 °C
